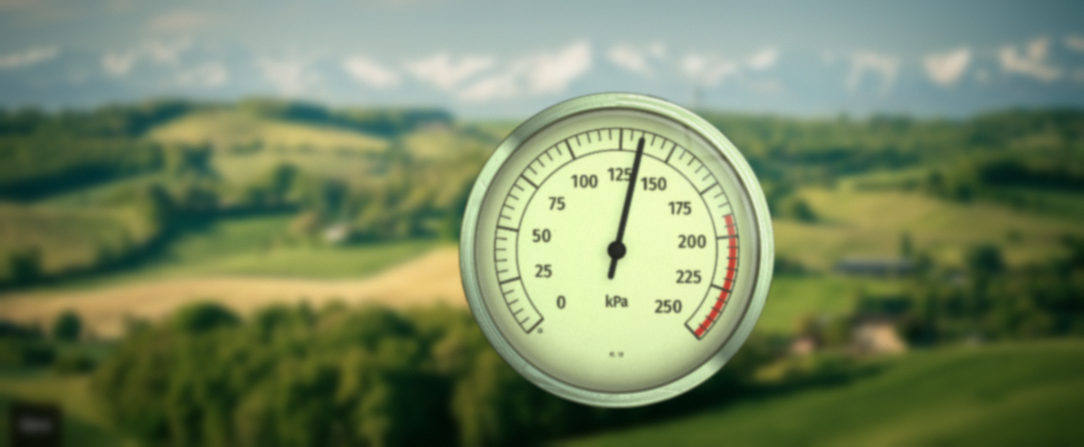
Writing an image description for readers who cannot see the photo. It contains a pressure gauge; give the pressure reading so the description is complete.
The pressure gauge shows 135 kPa
